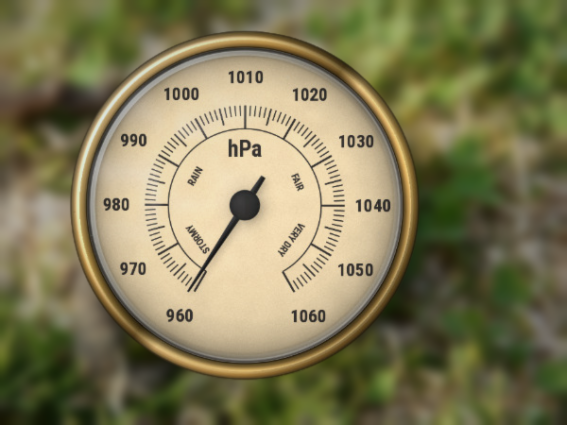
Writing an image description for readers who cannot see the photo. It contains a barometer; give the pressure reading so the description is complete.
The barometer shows 961 hPa
